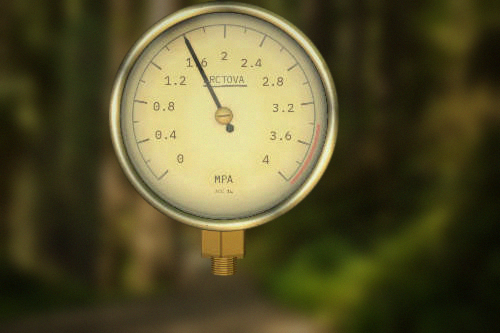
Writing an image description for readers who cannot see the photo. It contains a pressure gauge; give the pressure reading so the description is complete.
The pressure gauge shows 1.6 MPa
